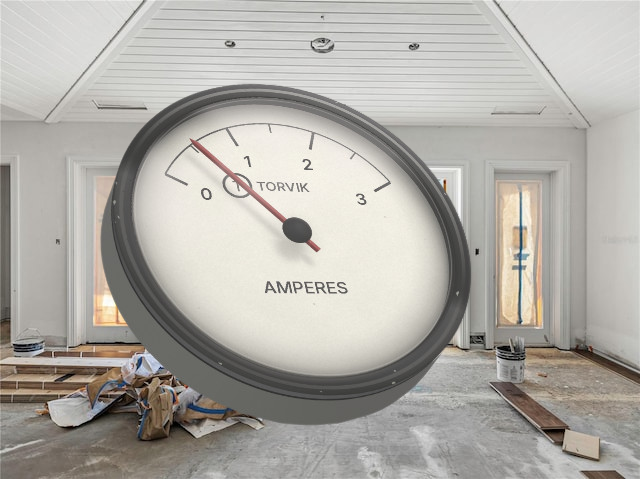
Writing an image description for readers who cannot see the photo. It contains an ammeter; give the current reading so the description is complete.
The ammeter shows 0.5 A
